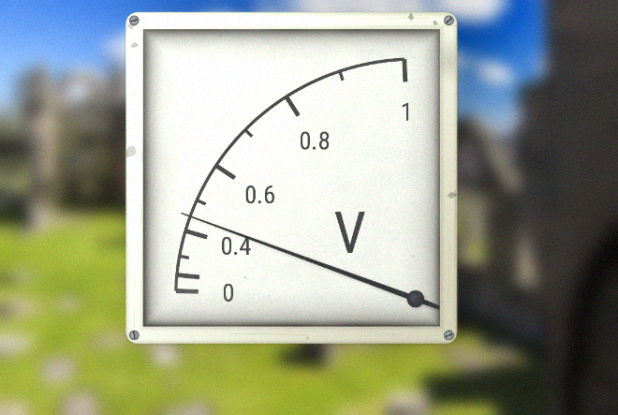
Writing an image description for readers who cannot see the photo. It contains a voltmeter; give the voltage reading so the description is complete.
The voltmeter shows 0.45 V
